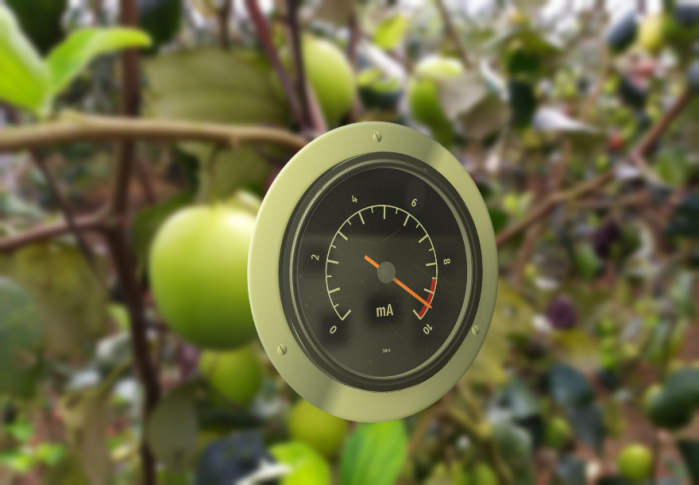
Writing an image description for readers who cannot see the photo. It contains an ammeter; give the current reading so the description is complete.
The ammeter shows 9.5 mA
